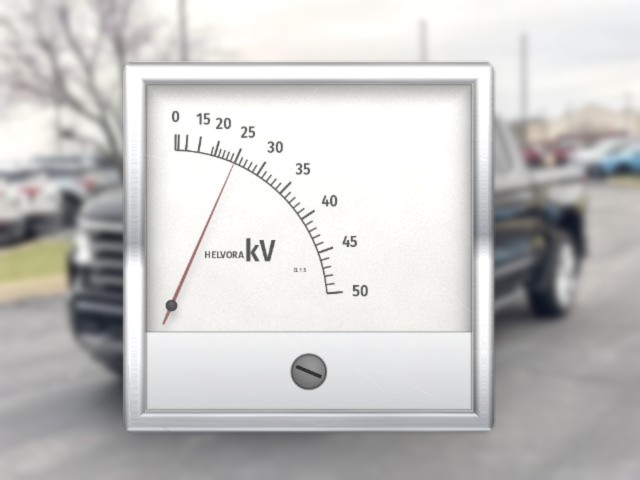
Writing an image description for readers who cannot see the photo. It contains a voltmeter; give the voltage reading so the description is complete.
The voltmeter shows 25 kV
